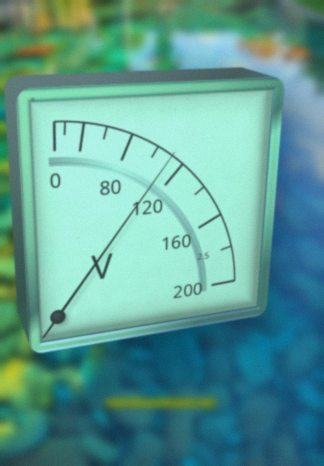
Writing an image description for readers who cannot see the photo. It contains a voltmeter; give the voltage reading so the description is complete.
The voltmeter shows 110 V
